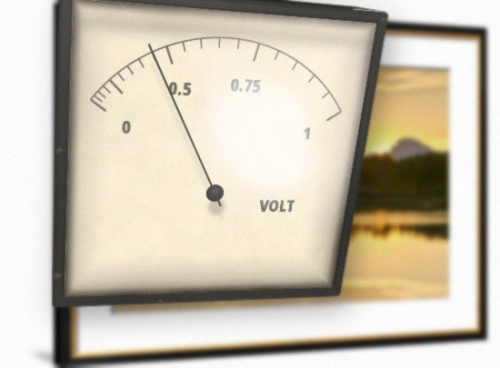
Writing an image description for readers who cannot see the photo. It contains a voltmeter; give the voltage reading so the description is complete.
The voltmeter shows 0.45 V
